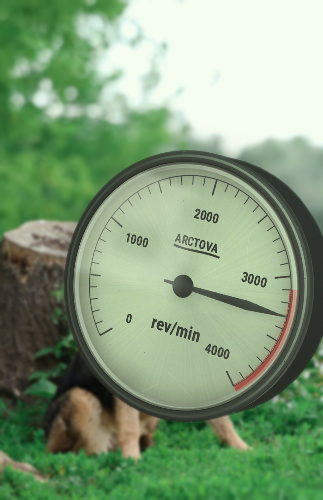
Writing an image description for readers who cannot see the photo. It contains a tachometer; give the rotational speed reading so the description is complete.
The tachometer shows 3300 rpm
